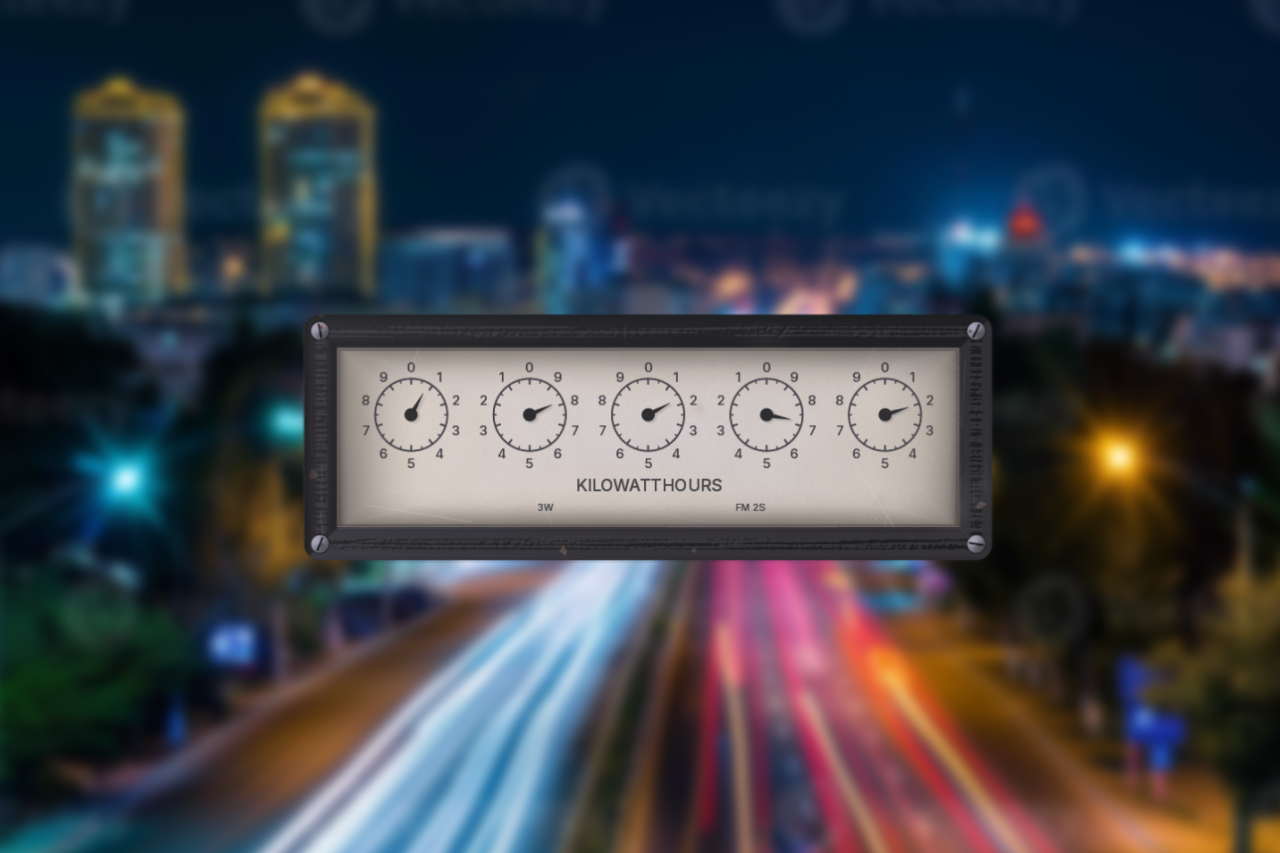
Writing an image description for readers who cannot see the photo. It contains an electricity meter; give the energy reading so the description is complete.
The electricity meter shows 8172 kWh
